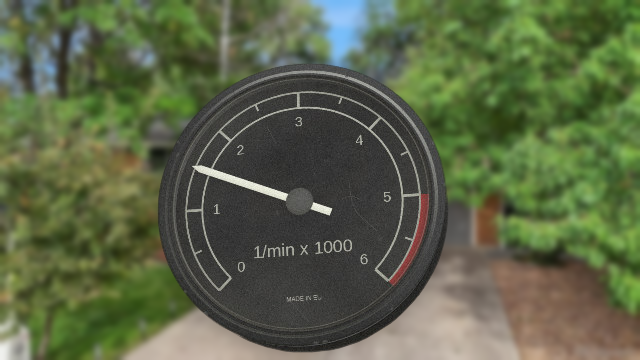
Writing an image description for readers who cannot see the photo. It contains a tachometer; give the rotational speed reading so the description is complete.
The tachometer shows 1500 rpm
